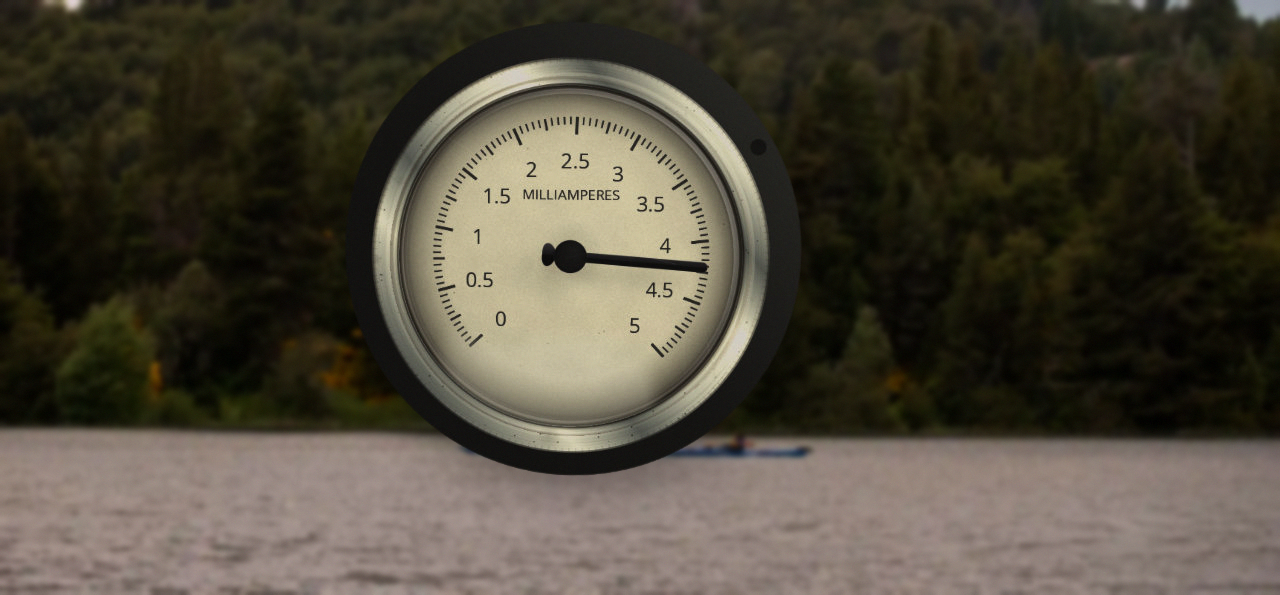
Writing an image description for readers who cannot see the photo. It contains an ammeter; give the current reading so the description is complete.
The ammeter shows 4.2 mA
